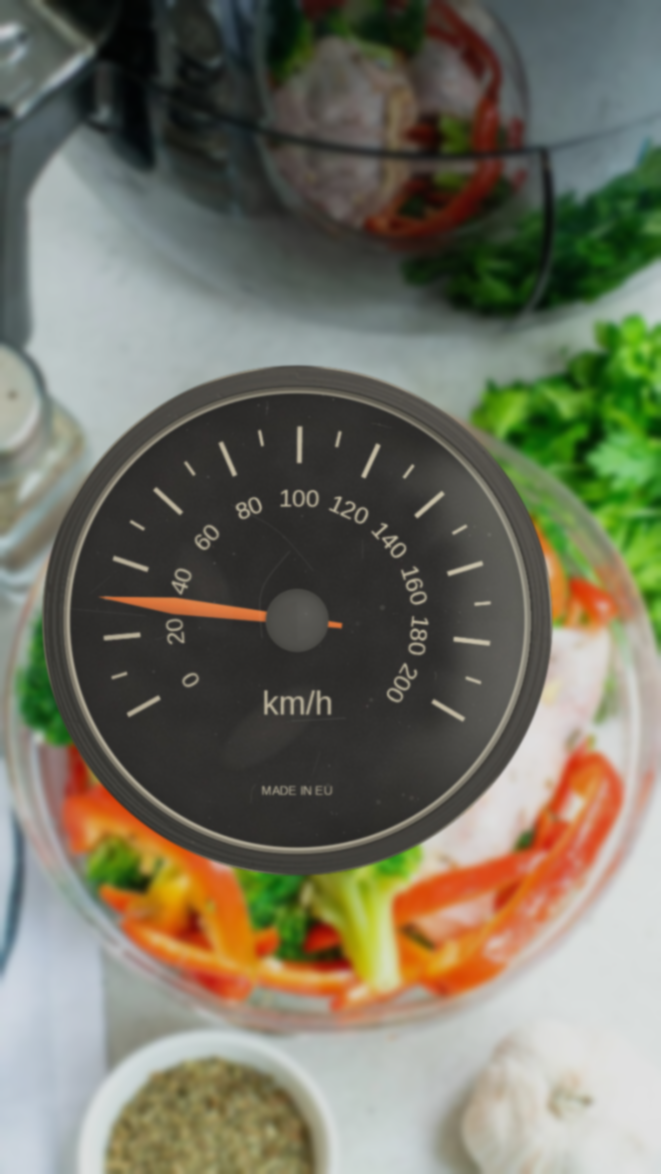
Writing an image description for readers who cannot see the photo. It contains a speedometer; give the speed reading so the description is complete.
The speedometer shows 30 km/h
